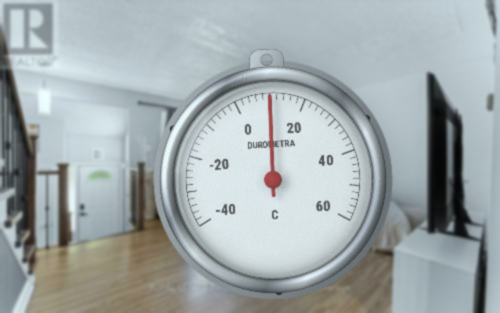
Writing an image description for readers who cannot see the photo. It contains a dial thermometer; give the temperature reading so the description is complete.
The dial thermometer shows 10 °C
